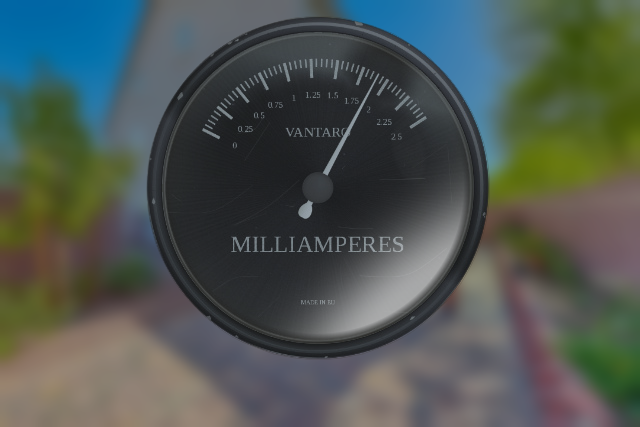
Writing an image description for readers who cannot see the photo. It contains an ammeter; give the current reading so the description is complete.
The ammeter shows 1.9 mA
